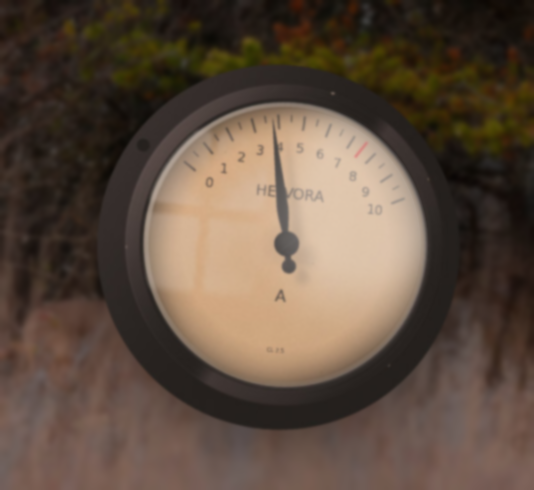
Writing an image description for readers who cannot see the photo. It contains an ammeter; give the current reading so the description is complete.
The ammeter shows 3.75 A
